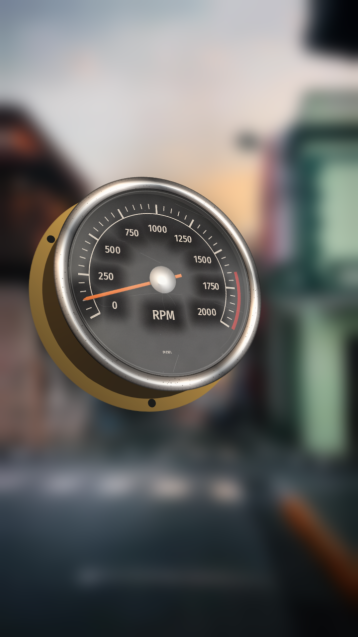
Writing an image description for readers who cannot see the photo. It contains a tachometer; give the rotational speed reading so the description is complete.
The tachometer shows 100 rpm
